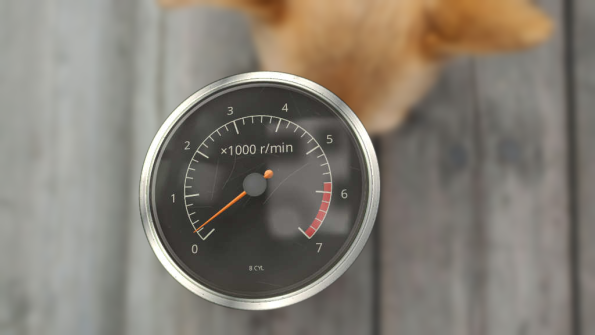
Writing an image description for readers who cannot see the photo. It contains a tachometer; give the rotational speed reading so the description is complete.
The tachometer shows 200 rpm
